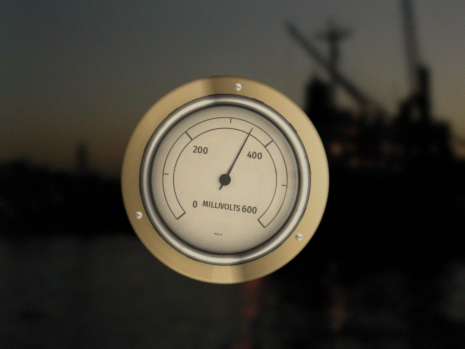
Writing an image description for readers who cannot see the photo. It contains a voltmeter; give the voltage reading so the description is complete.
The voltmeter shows 350 mV
